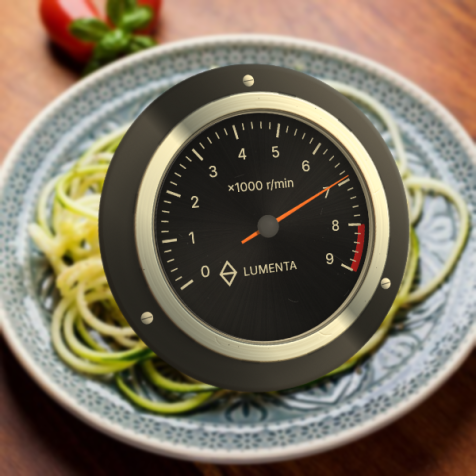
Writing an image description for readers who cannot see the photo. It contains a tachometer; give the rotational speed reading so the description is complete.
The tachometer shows 6900 rpm
